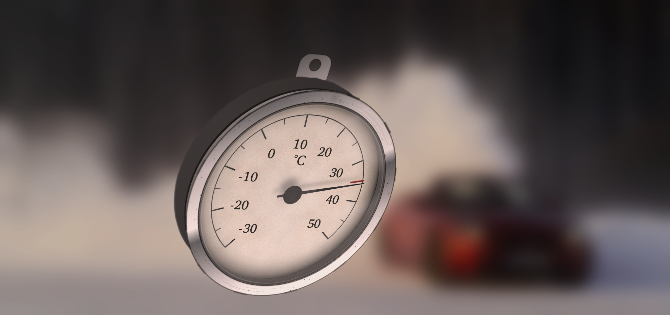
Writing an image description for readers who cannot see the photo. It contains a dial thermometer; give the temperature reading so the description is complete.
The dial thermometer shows 35 °C
